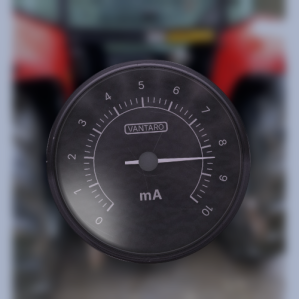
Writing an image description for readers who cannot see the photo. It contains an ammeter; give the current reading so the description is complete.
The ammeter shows 8.4 mA
